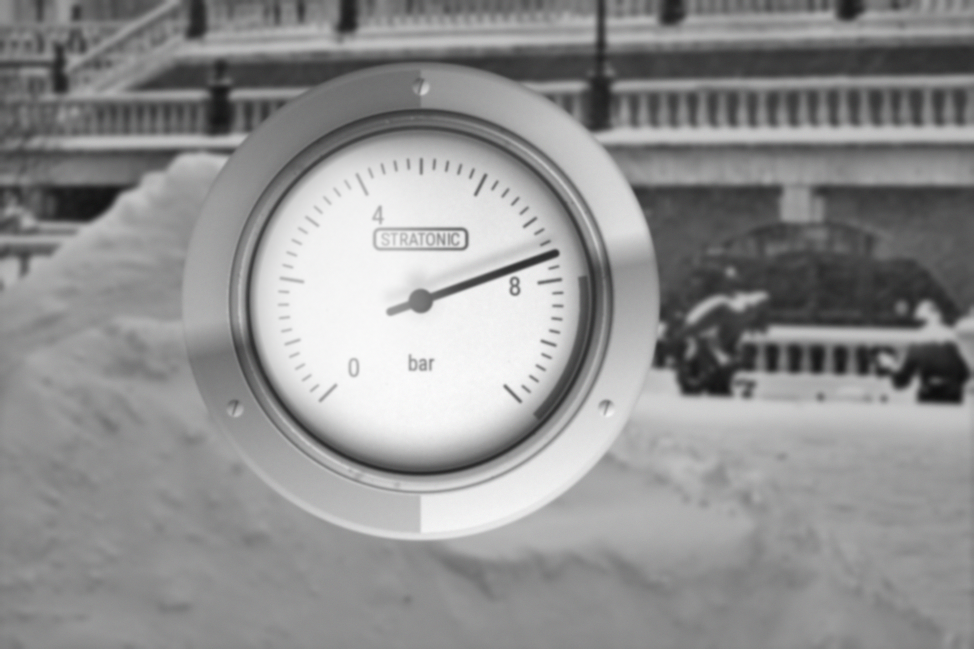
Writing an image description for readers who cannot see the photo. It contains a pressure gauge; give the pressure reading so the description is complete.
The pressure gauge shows 7.6 bar
